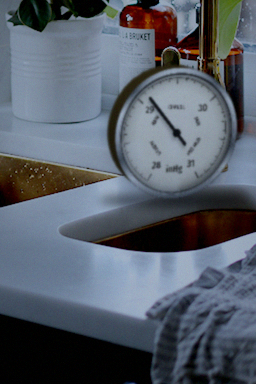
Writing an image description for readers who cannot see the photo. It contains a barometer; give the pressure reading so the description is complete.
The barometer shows 29.1 inHg
